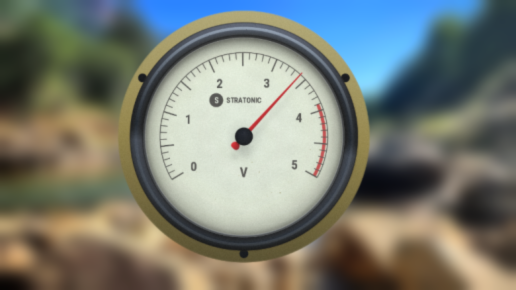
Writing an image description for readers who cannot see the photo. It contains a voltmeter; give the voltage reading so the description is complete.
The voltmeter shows 3.4 V
